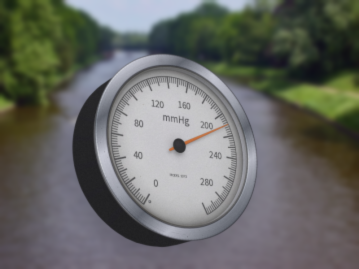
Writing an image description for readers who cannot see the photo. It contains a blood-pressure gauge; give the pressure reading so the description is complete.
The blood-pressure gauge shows 210 mmHg
